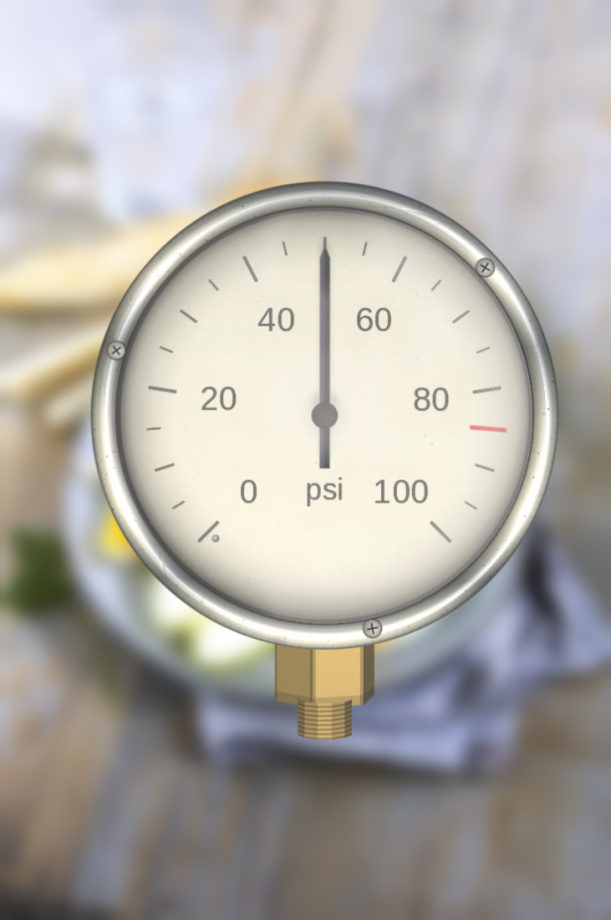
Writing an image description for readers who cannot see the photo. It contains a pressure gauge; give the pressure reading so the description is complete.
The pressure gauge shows 50 psi
